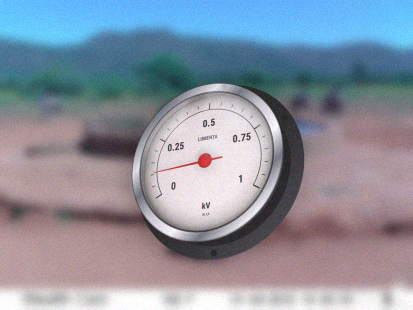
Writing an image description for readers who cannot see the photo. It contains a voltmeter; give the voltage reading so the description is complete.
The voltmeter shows 0.1 kV
